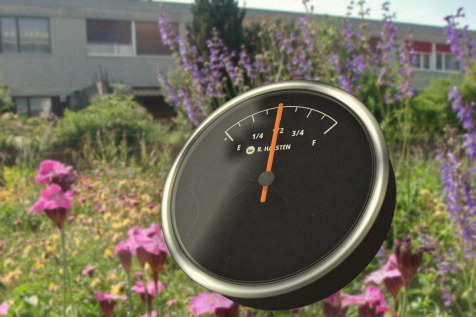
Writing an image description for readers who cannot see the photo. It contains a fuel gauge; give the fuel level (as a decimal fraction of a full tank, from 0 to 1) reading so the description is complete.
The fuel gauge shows 0.5
